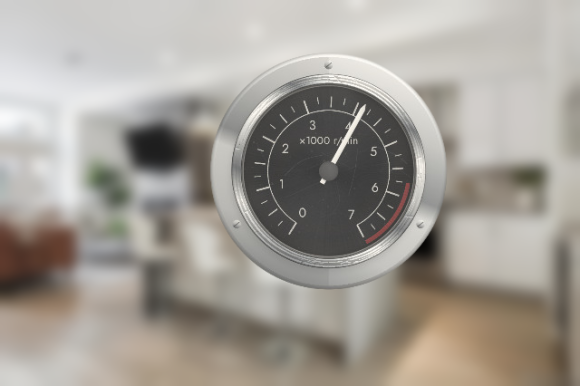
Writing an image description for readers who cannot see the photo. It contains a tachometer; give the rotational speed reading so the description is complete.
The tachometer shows 4125 rpm
